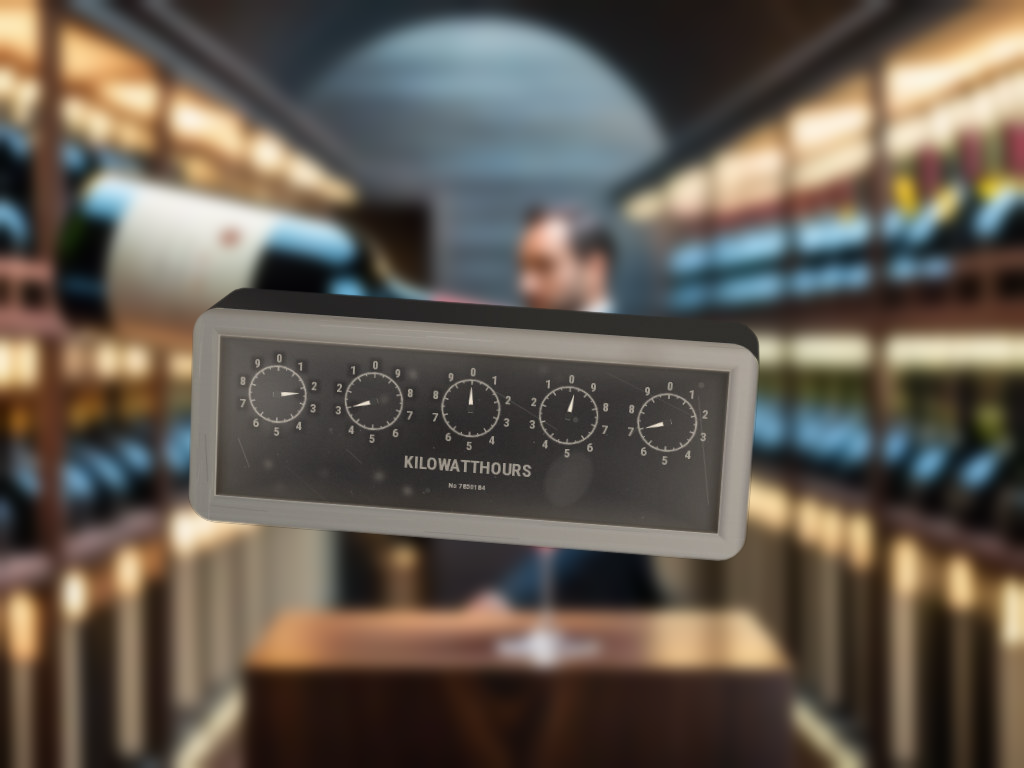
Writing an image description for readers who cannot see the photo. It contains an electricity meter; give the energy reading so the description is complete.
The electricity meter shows 22997 kWh
